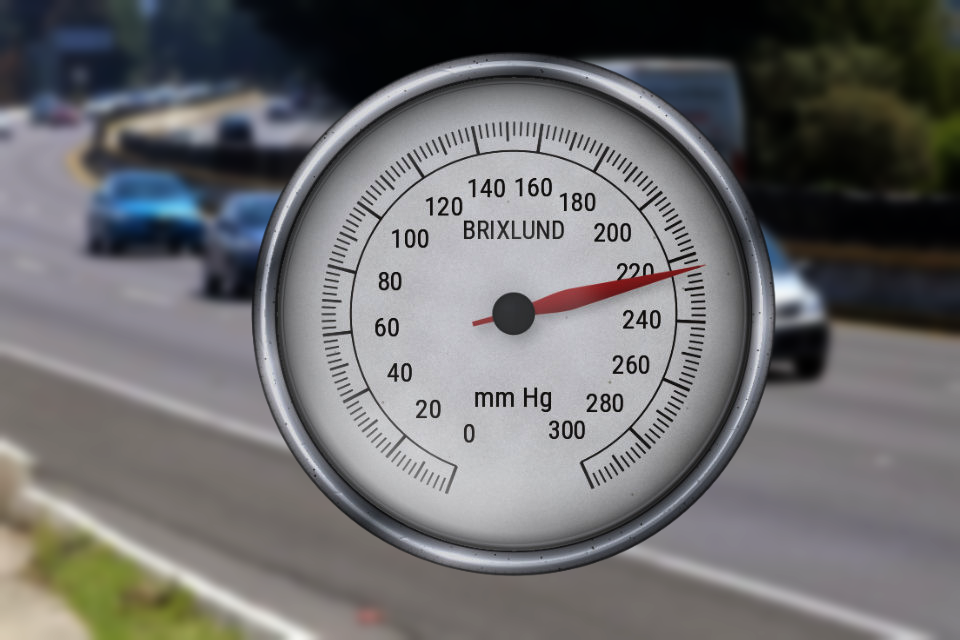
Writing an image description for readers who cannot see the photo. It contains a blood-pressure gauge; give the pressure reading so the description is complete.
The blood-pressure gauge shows 224 mmHg
